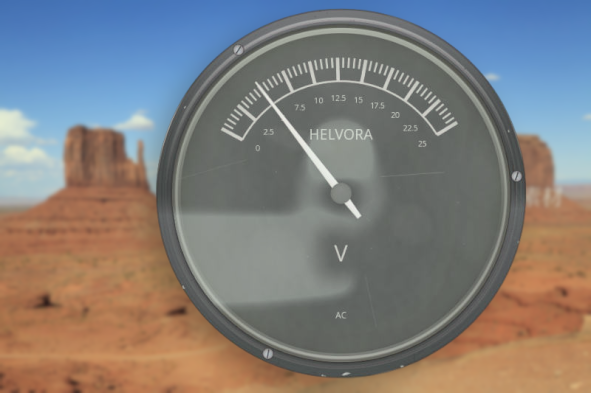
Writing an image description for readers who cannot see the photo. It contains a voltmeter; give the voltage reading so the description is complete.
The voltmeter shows 5 V
